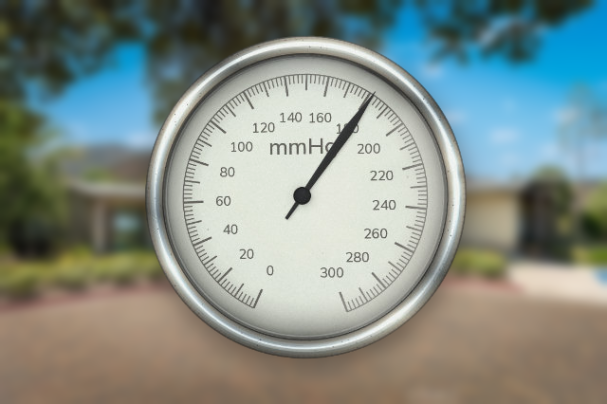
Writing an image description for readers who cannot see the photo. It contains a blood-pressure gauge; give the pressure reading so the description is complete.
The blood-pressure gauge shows 182 mmHg
